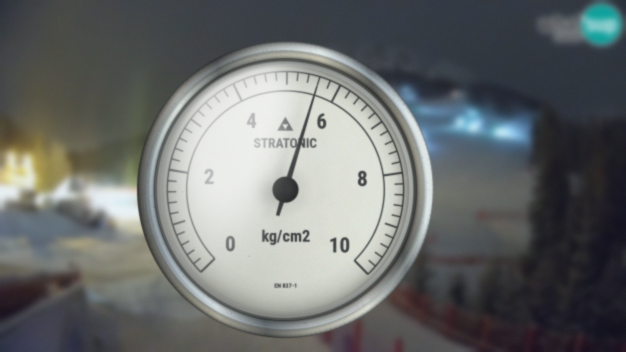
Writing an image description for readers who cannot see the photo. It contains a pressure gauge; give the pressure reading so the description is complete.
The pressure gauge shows 5.6 kg/cm²
